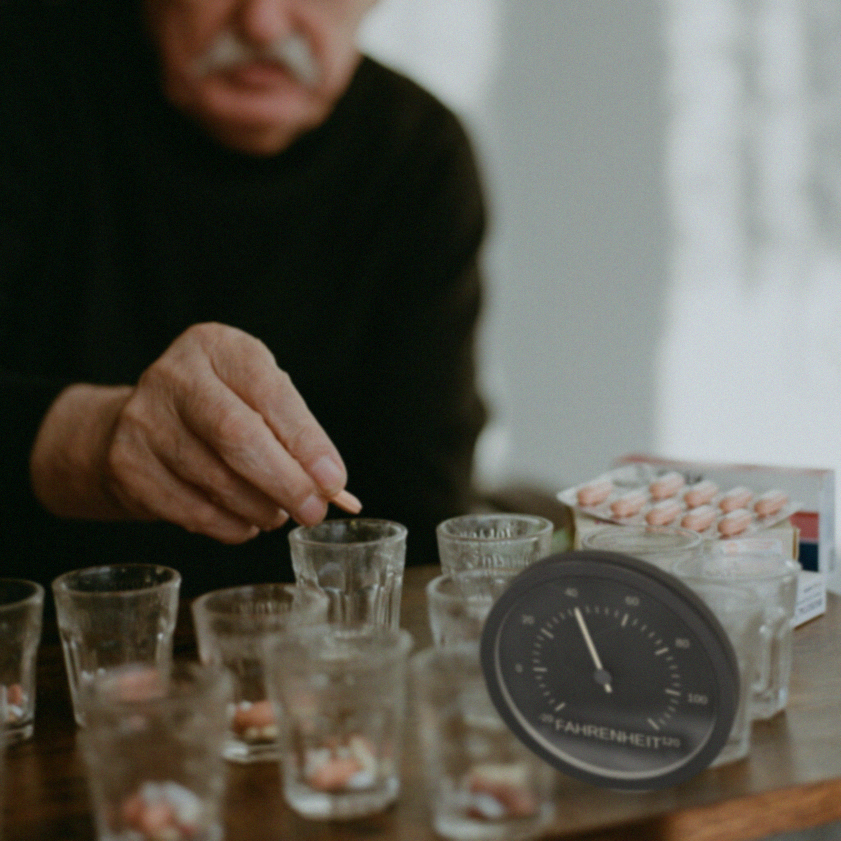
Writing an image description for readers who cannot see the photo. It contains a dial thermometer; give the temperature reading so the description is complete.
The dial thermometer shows 40 °F
